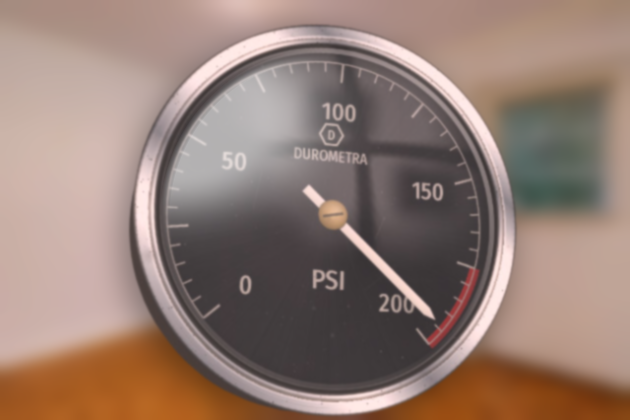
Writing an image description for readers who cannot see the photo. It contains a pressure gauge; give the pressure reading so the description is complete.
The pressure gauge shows 195 psi
